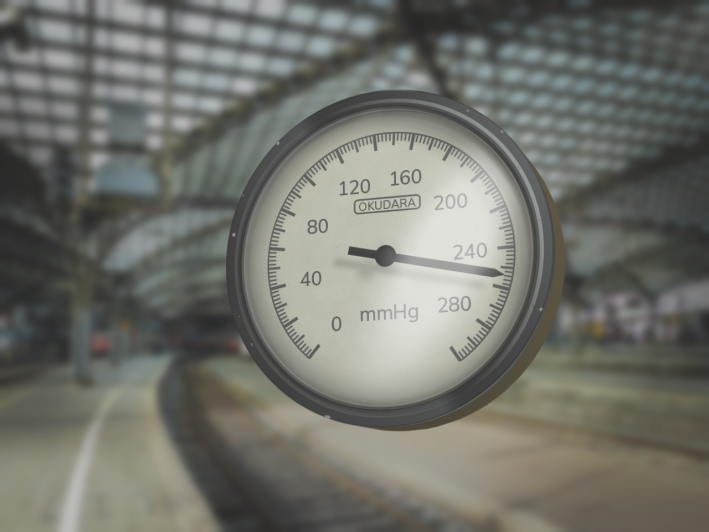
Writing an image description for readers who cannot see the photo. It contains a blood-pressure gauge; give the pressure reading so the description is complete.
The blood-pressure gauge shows 254 mmHg
